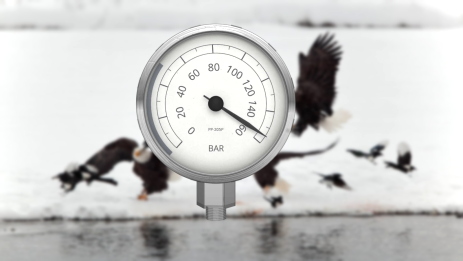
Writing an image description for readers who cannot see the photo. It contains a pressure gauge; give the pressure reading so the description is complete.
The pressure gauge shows 155 bar
